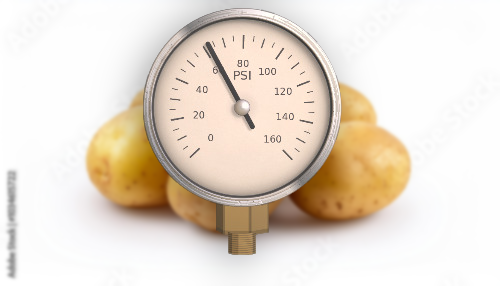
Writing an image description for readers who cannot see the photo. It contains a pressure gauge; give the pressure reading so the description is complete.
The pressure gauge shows 62.5 psi
